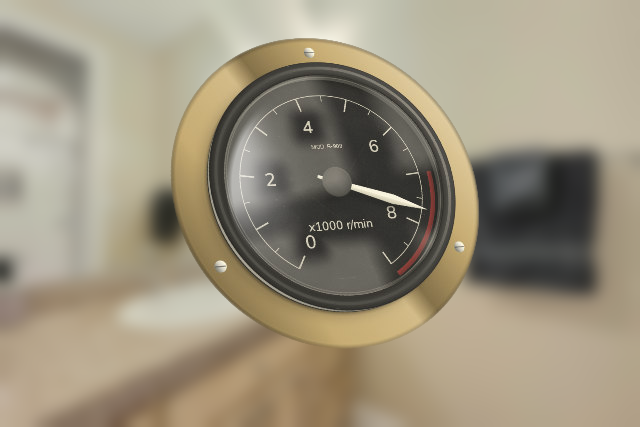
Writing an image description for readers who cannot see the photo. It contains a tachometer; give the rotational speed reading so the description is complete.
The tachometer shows 7750 rpm
